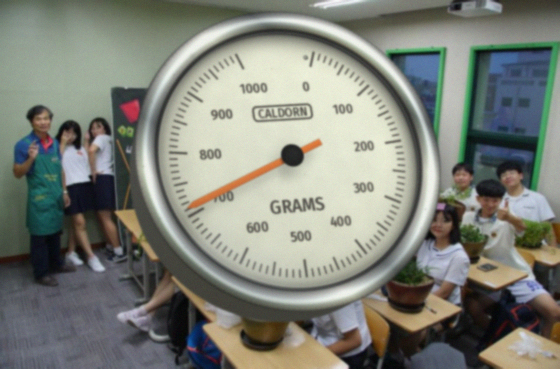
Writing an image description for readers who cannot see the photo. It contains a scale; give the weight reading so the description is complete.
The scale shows 710 g
